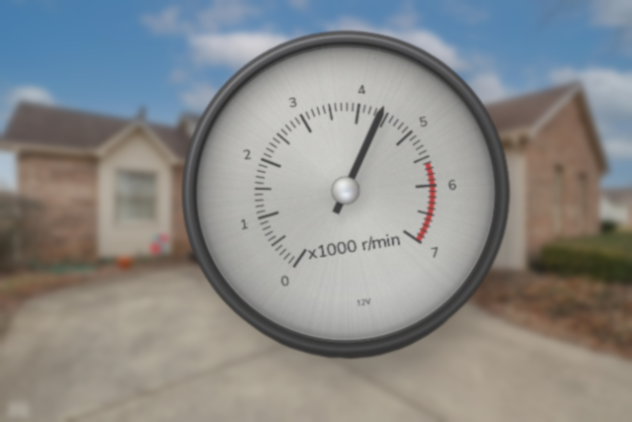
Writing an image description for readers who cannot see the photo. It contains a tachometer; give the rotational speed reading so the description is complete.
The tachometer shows 4400 rpm
